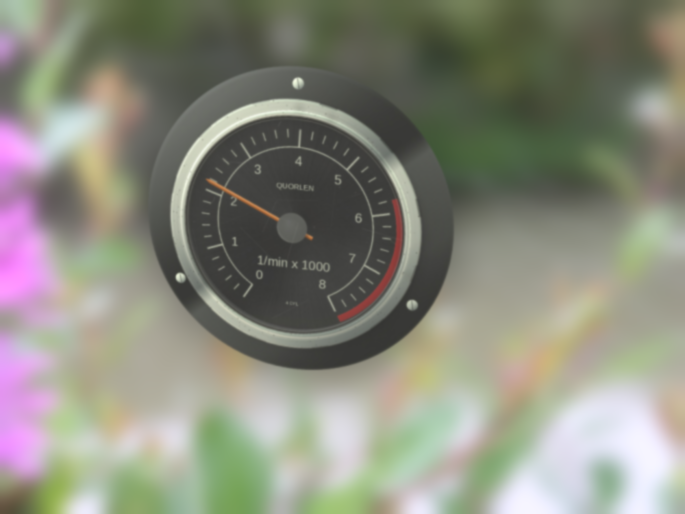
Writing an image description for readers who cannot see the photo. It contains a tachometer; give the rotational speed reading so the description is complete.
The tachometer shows 2200 rpm
